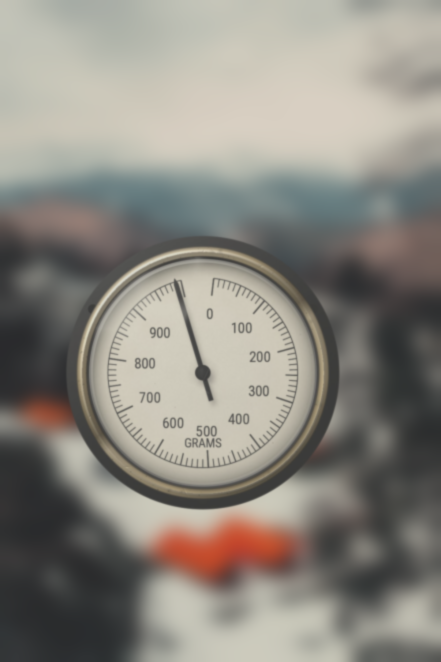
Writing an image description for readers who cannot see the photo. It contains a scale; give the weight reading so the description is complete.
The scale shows 990 g
